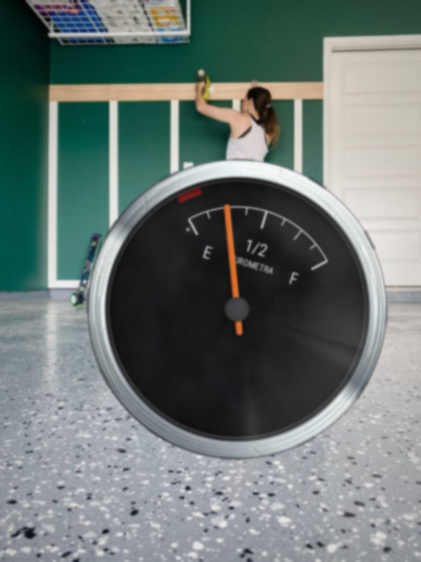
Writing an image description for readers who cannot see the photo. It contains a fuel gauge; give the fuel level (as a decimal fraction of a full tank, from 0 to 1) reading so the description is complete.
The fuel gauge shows 0.25
